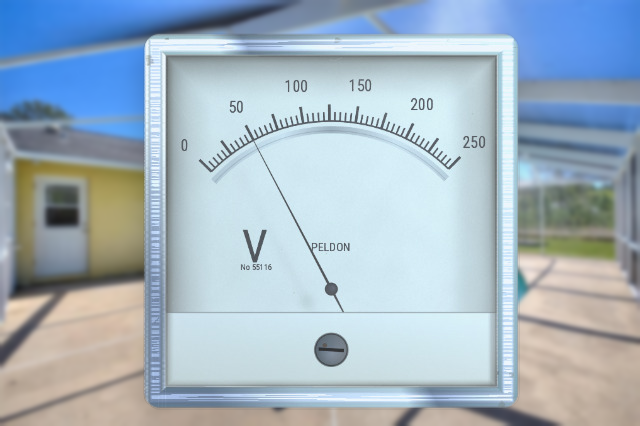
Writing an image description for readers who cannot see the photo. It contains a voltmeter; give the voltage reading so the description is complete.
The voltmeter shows 50 V
